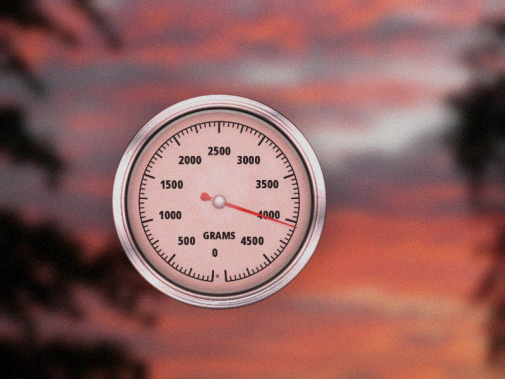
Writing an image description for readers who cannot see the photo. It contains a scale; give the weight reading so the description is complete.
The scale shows 4050 g
